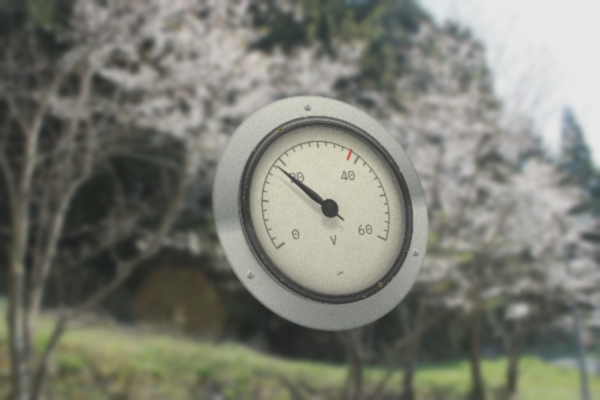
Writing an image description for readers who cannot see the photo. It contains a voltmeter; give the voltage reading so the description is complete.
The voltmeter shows 18 V
